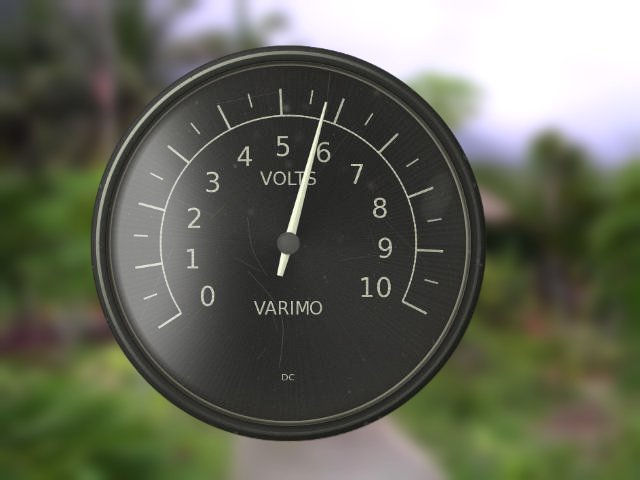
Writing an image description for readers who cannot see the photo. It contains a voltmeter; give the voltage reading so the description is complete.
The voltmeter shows 5.75 V
